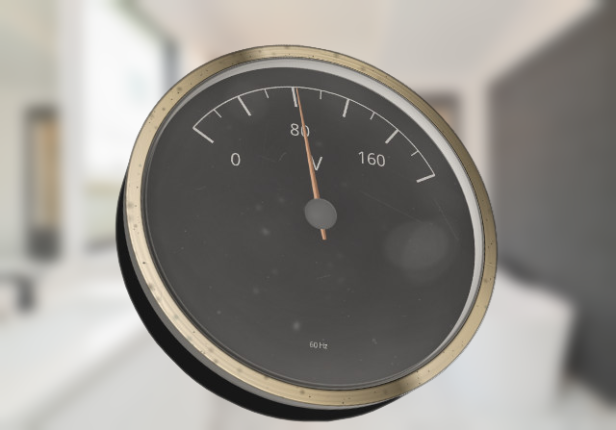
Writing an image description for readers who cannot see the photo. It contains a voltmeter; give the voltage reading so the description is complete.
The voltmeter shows 80 V
